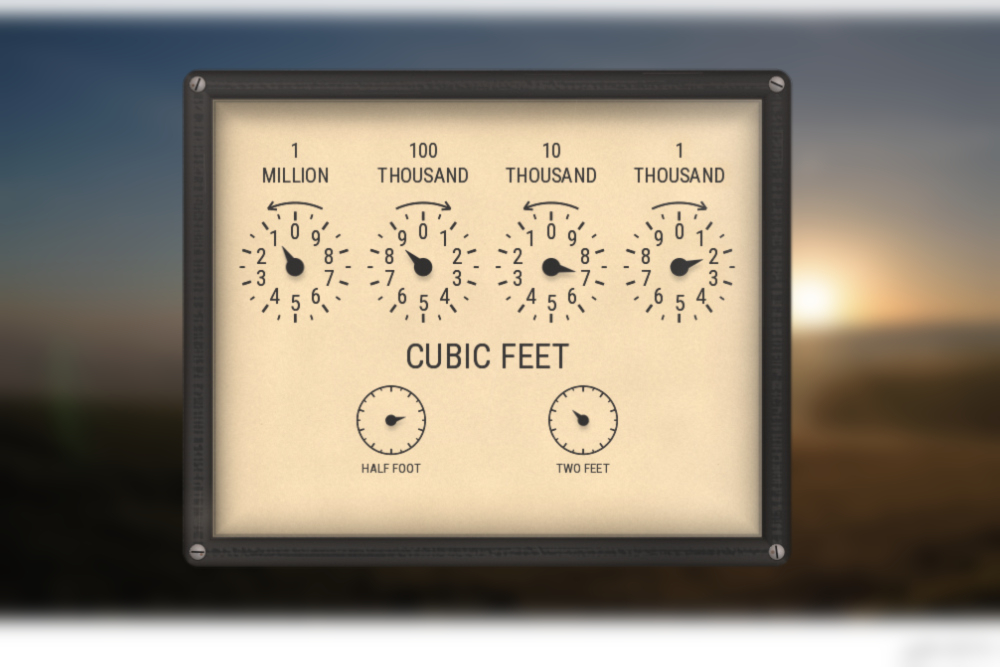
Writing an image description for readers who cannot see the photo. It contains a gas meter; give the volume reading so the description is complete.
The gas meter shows 87200 ft³
